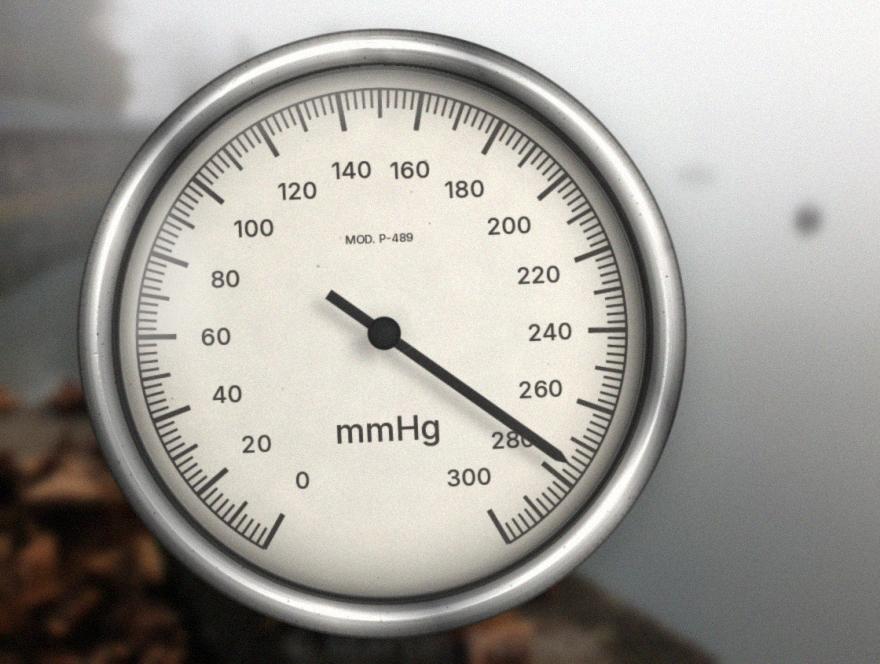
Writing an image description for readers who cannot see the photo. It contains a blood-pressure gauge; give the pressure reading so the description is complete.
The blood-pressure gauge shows 276 mmHg
